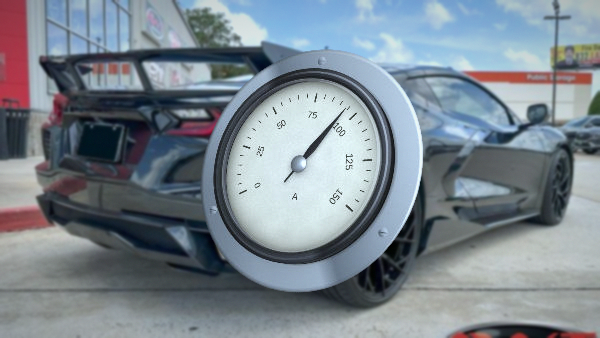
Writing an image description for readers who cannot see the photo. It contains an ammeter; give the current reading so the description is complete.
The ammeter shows 95 A
